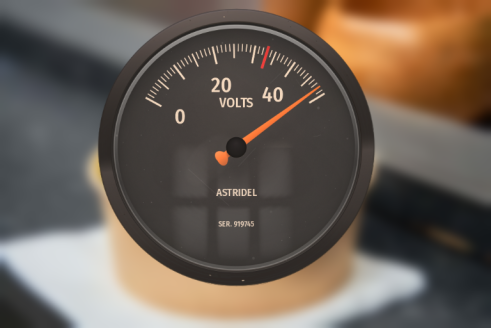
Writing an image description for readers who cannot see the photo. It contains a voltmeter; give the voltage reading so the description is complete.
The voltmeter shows 48 V
